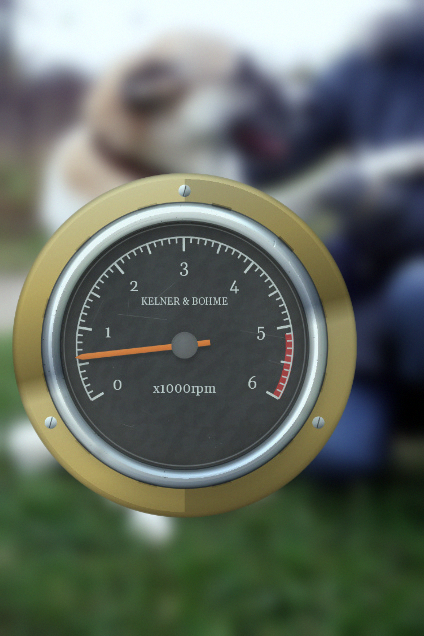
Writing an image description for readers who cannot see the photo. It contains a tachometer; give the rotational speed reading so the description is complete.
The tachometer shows 600 rpm
